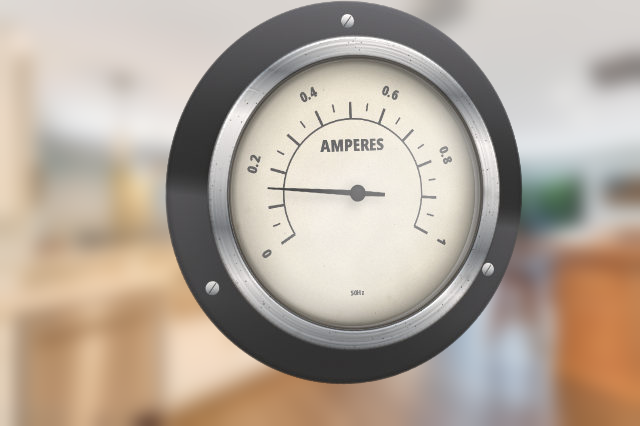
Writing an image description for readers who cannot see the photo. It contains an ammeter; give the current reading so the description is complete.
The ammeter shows 0.15 A
